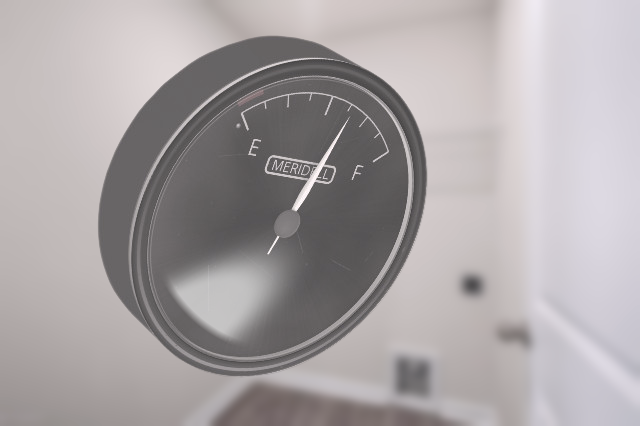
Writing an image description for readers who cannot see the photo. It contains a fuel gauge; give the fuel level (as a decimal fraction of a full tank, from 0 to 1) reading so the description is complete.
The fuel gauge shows 0.625
